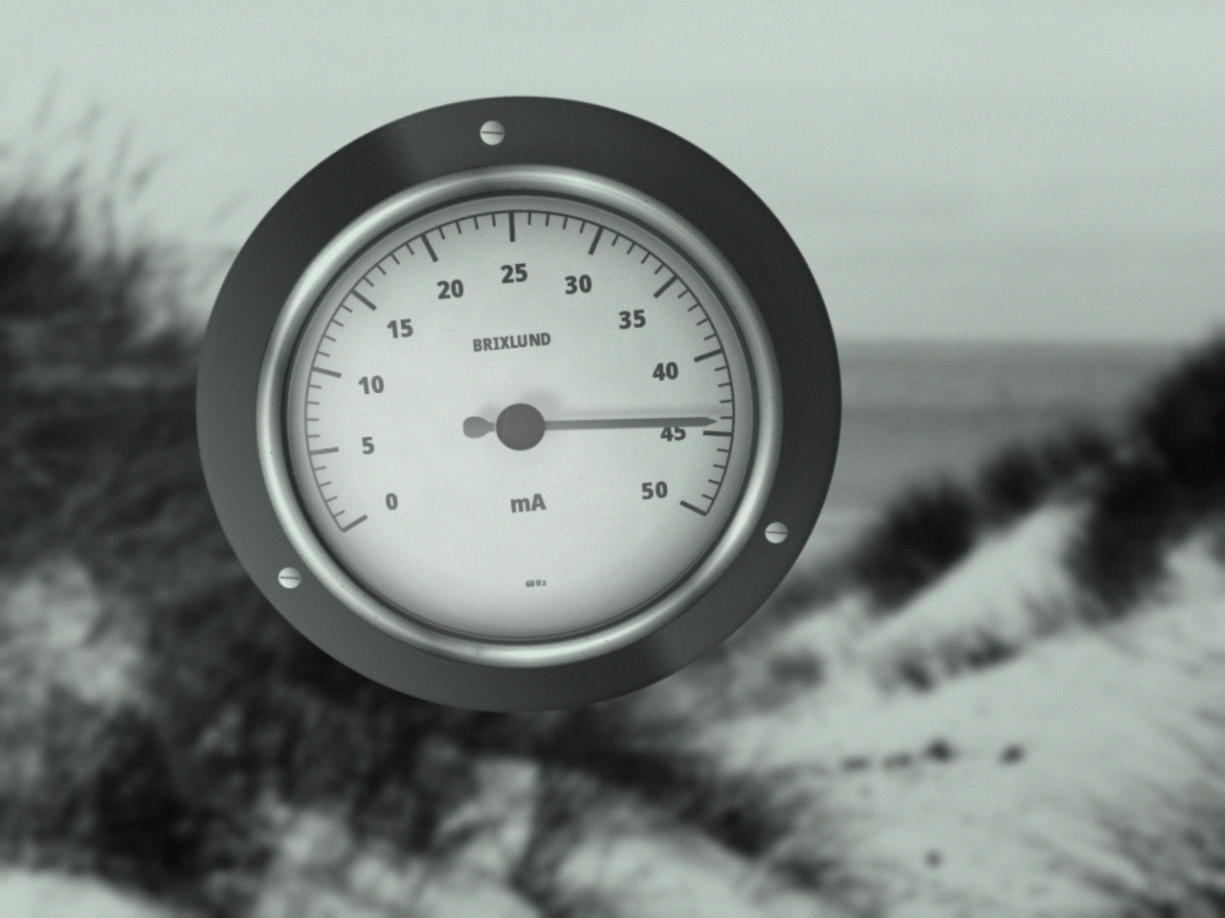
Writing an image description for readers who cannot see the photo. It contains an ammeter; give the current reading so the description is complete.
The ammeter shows 44 mA
